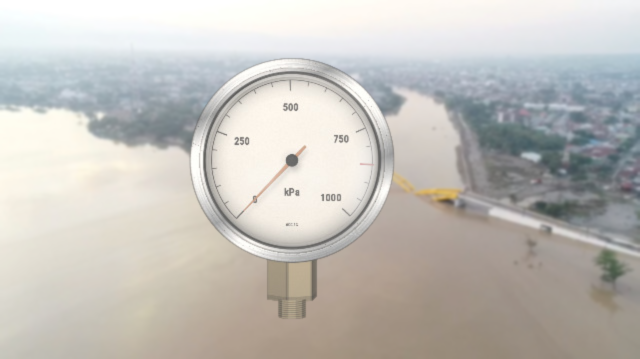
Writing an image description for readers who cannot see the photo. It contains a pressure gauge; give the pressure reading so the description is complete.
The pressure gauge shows 0 kPa
